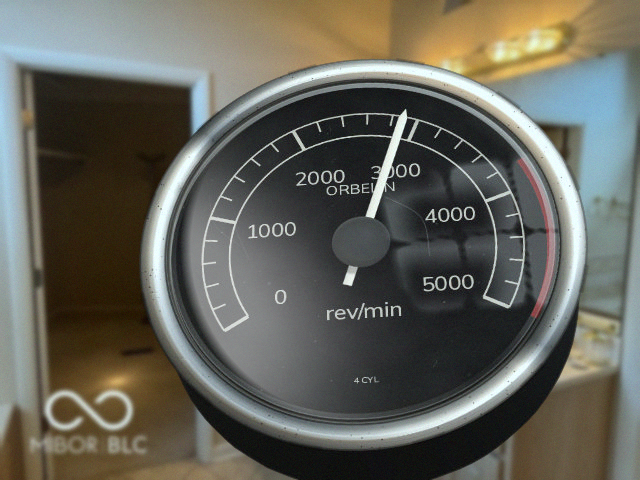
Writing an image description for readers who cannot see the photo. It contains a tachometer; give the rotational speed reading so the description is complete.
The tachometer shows 2900 rpm
